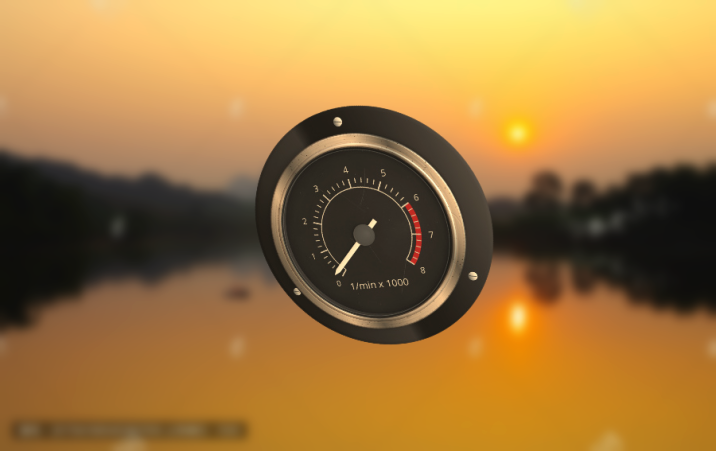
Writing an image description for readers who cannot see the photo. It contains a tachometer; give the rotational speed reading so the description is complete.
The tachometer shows 200 rpm
